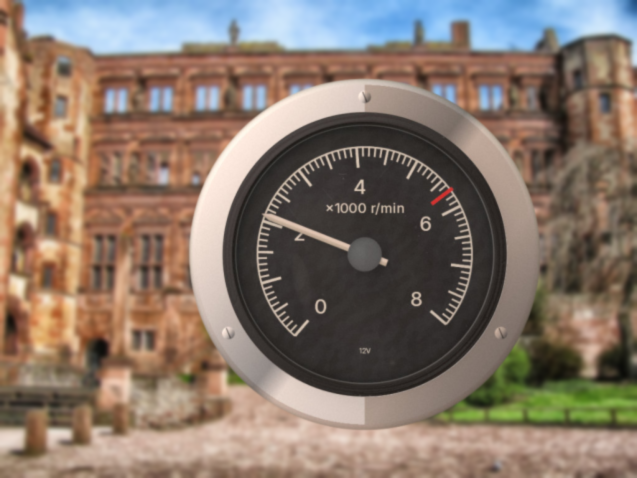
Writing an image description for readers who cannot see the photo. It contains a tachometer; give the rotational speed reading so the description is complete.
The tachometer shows 2100 rpm
